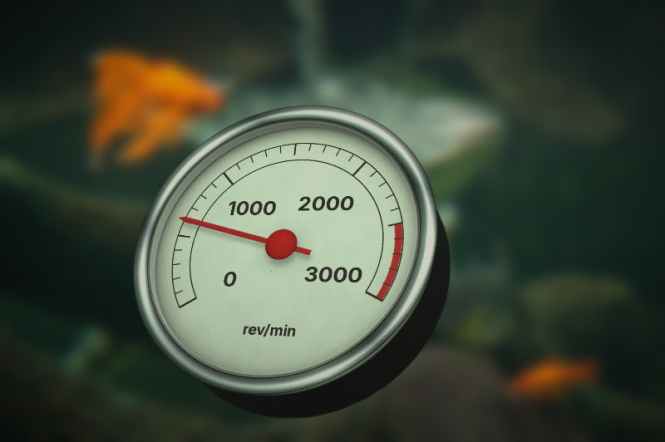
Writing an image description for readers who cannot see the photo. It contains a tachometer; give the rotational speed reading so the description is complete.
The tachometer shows 600 rpm
